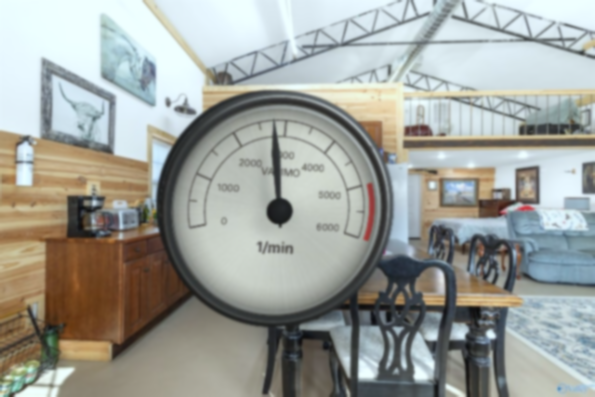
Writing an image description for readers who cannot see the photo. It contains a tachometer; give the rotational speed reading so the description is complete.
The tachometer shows 2750 rpm
